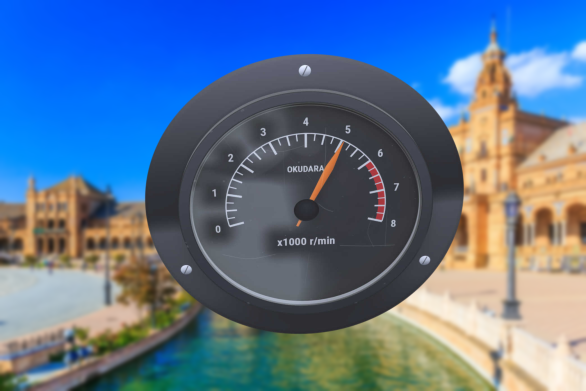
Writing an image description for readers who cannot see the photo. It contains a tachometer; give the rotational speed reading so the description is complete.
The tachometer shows 5000 rpm
